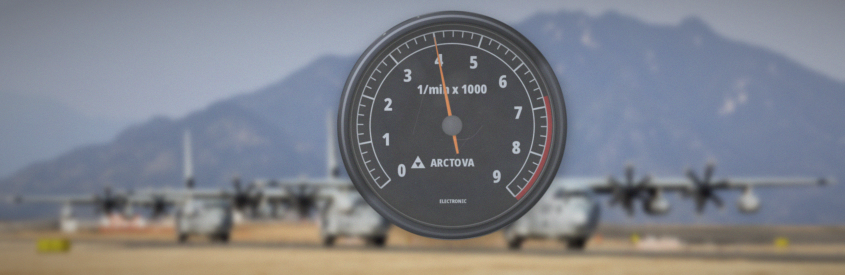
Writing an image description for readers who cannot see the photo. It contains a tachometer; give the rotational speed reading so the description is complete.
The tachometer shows 4000 rpm
